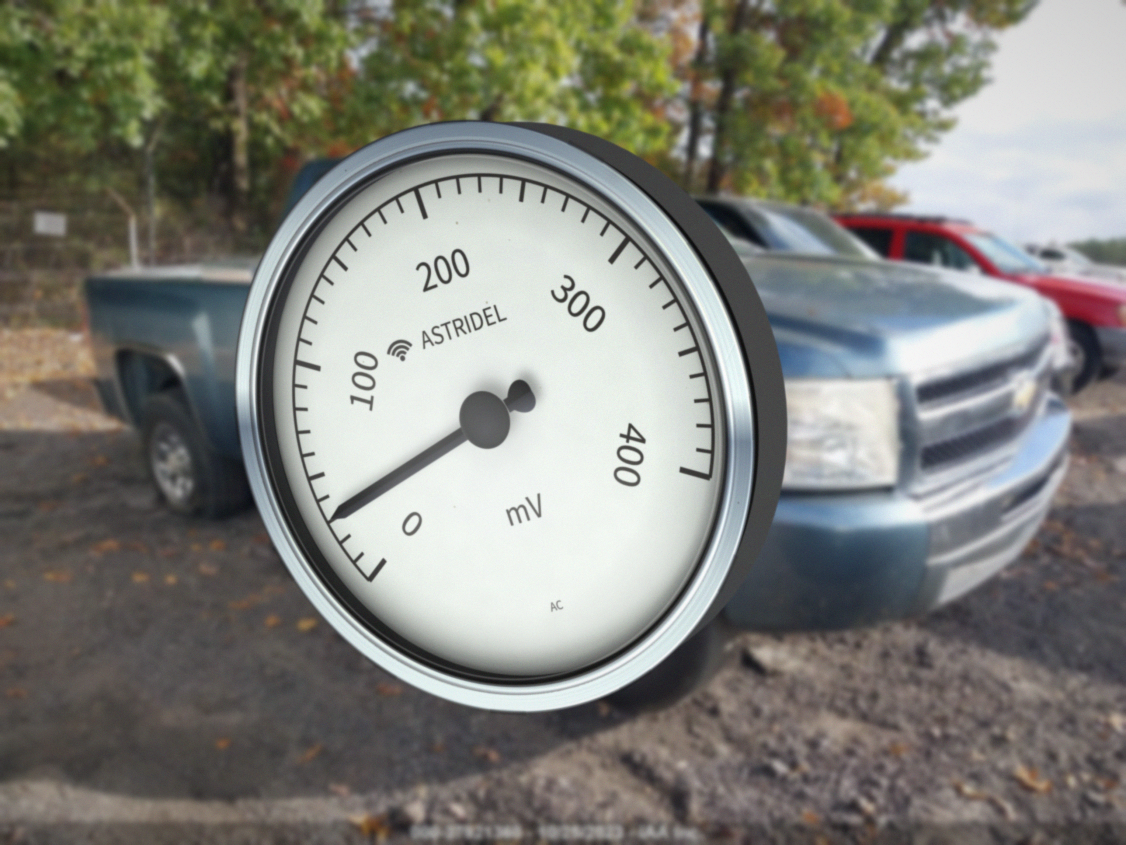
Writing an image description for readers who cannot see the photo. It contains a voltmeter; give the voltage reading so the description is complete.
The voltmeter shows 30 mV
